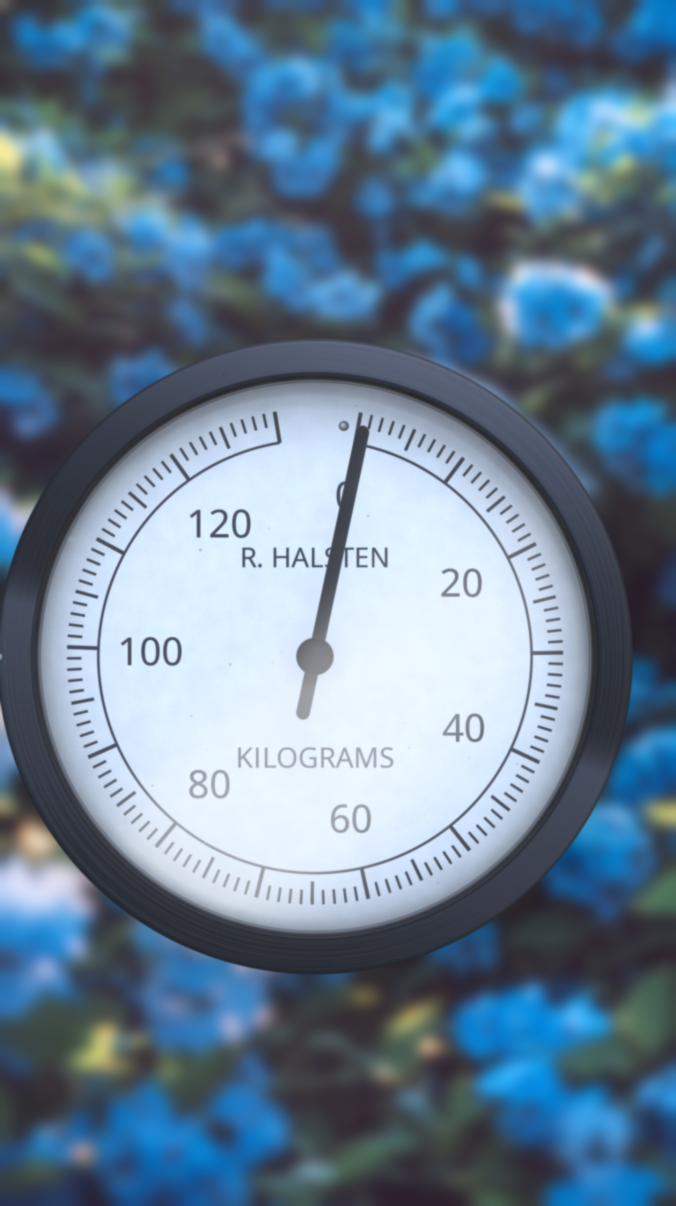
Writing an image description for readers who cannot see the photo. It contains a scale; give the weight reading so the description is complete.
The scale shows 0.5 kg
